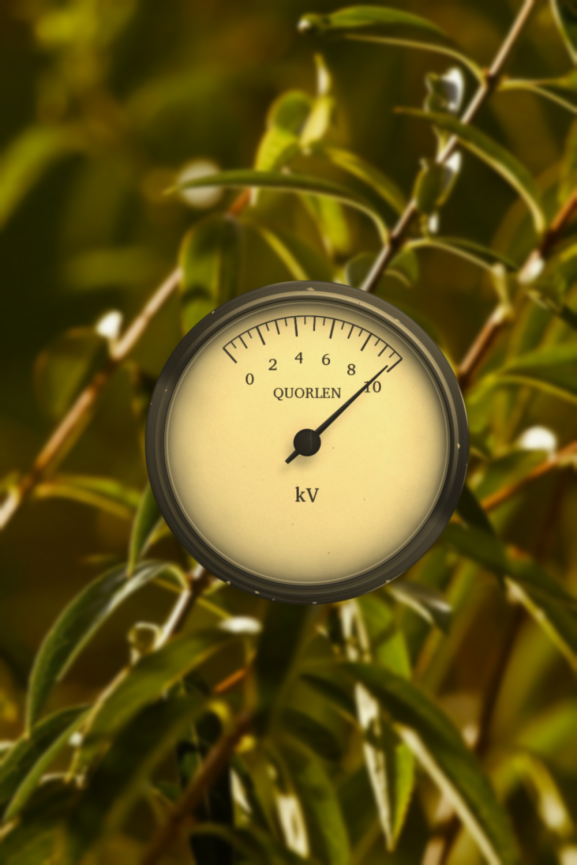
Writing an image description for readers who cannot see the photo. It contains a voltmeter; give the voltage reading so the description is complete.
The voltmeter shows 9.75 kV
